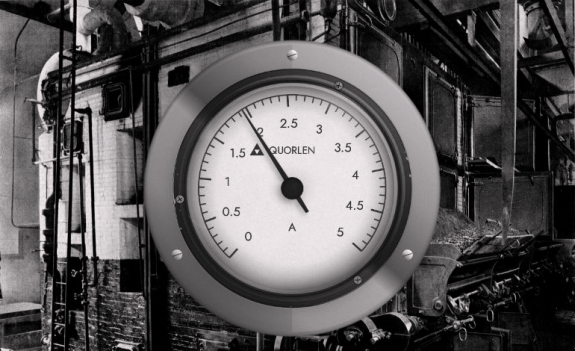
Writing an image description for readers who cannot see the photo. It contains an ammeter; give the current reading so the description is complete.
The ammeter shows 1.95 A
